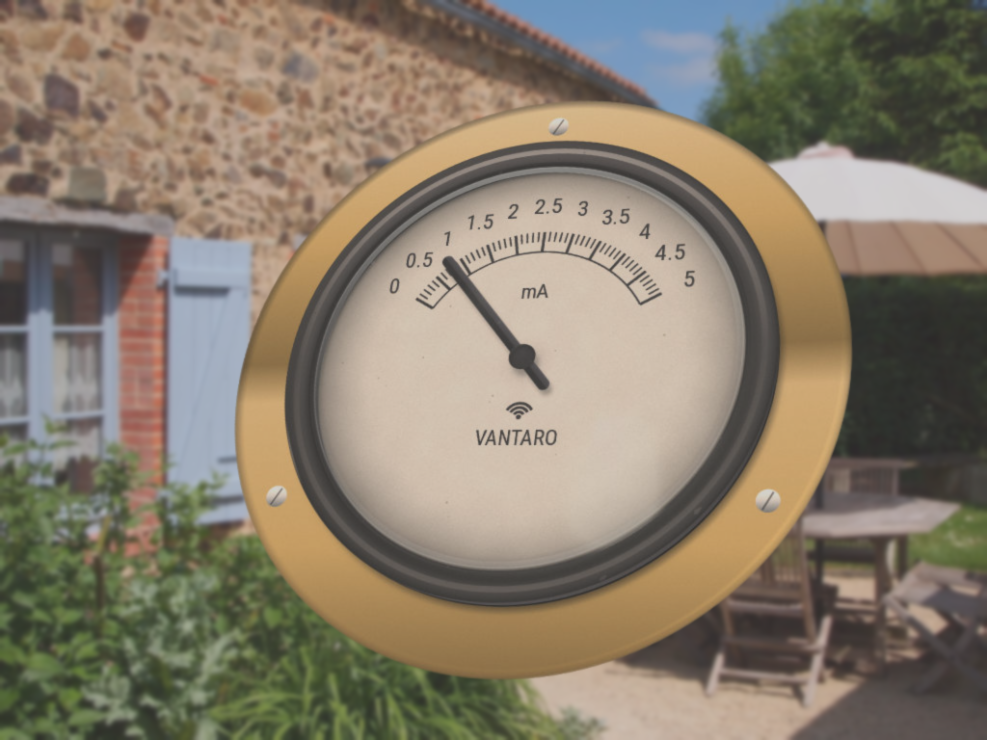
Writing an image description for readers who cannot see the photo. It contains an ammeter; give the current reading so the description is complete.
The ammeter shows 0.8 mA
